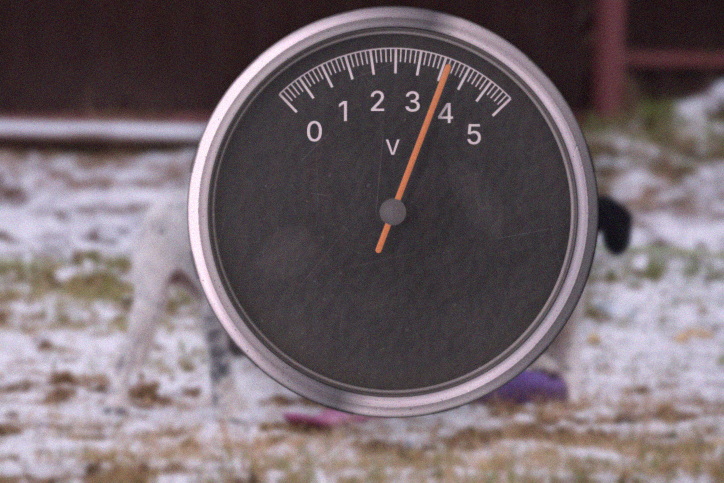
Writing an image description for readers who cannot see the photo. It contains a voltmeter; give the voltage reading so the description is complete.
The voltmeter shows 3.6 V
